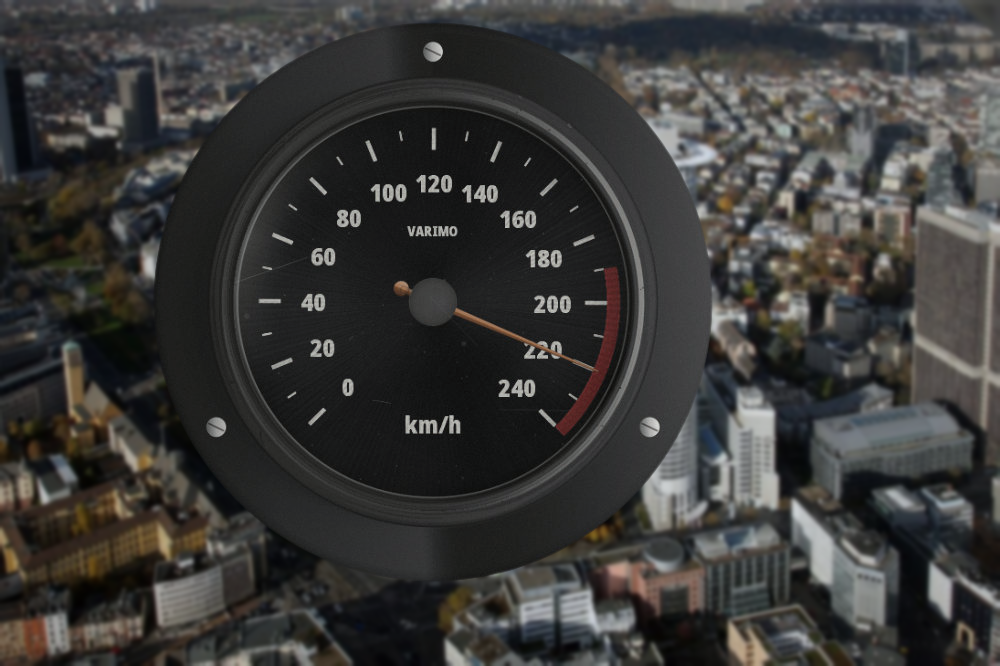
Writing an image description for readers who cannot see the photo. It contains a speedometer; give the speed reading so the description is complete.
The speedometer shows 220 km/h
